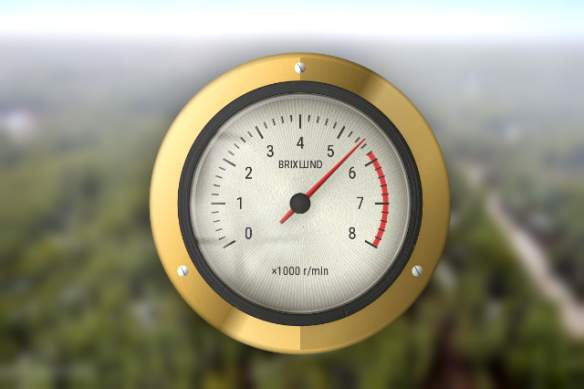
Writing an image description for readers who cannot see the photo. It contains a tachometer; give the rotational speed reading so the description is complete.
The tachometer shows 5500 rpm
